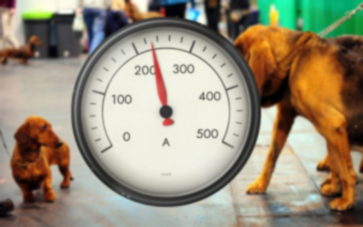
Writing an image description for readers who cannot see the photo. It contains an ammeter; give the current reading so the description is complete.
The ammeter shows 230 A
